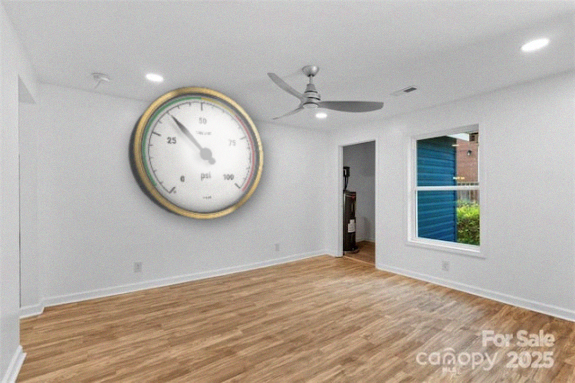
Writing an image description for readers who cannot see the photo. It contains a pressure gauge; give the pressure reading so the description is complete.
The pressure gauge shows 35 psi
